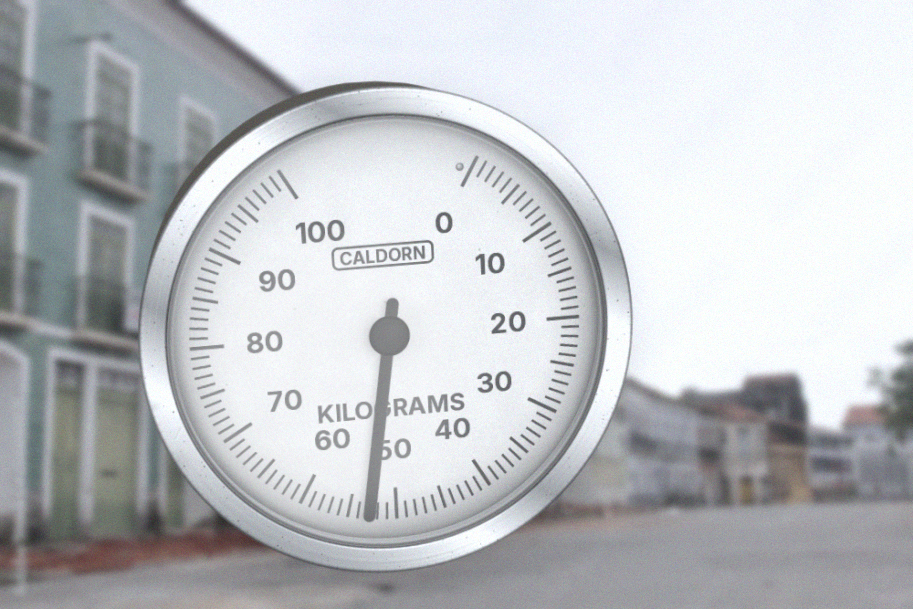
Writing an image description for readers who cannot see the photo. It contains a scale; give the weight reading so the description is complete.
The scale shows 53 kg
